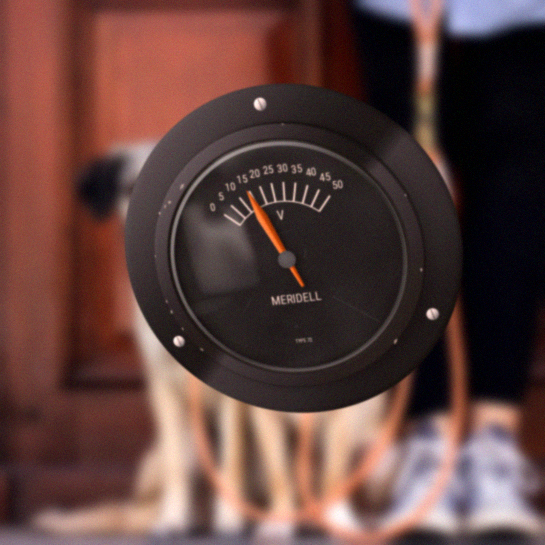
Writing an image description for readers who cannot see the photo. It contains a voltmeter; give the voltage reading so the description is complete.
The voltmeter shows 15 V
